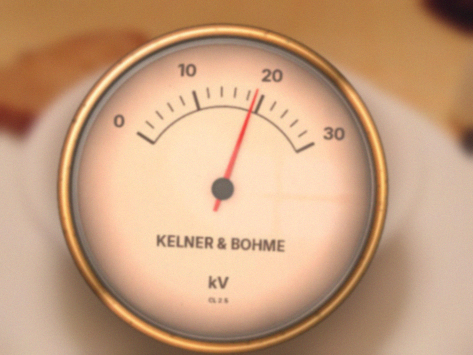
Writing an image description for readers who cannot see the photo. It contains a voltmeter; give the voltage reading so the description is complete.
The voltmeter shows 19 kV
